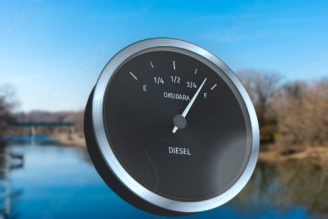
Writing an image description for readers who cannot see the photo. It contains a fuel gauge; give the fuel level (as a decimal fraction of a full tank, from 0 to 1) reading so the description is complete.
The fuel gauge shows 0.875
